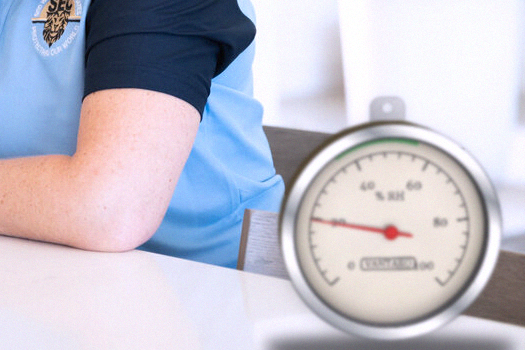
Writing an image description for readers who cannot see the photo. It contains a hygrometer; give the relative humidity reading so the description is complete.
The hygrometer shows 20 %
